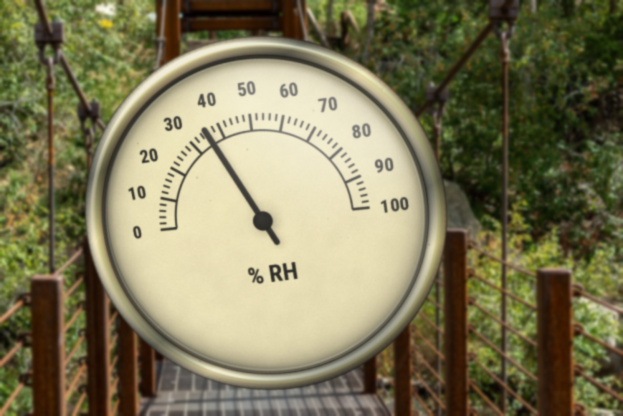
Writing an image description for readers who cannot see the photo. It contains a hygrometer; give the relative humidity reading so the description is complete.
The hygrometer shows 36 %
